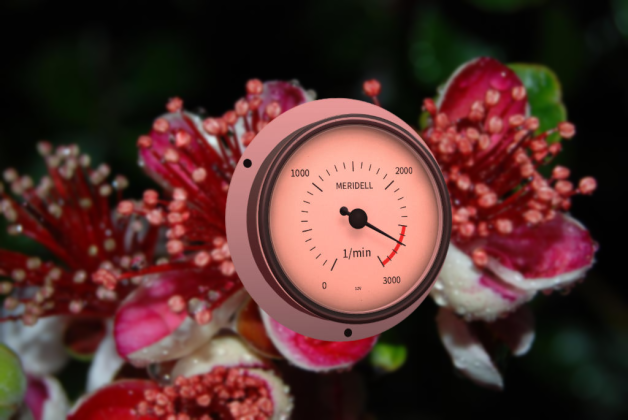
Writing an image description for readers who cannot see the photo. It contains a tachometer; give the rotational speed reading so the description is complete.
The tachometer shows 2700 rpm
